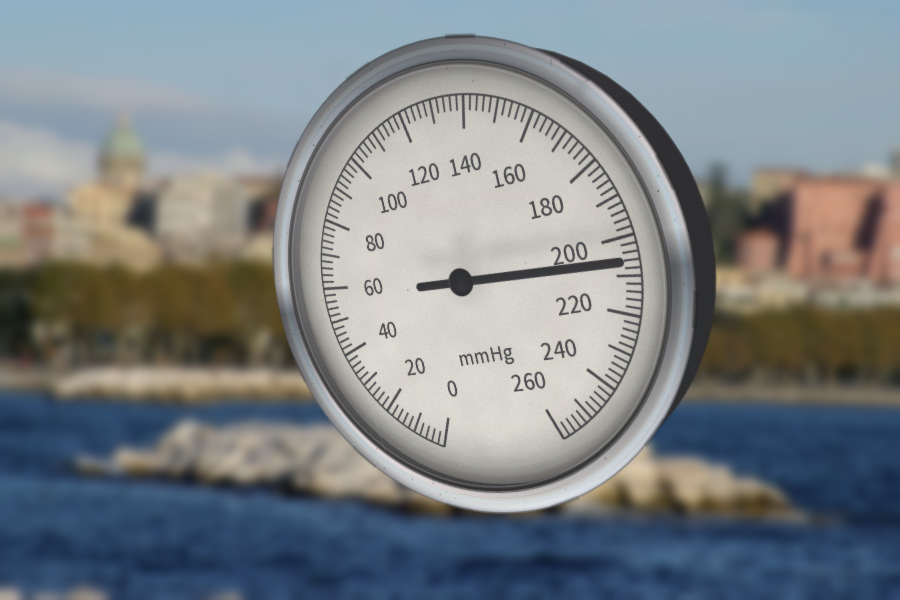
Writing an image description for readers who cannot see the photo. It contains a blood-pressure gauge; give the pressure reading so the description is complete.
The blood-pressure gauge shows 206 mmHg
